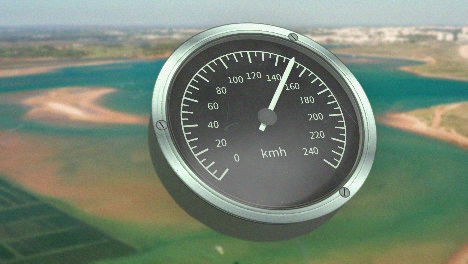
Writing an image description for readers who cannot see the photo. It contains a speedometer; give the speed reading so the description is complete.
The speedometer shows 150 km/h
